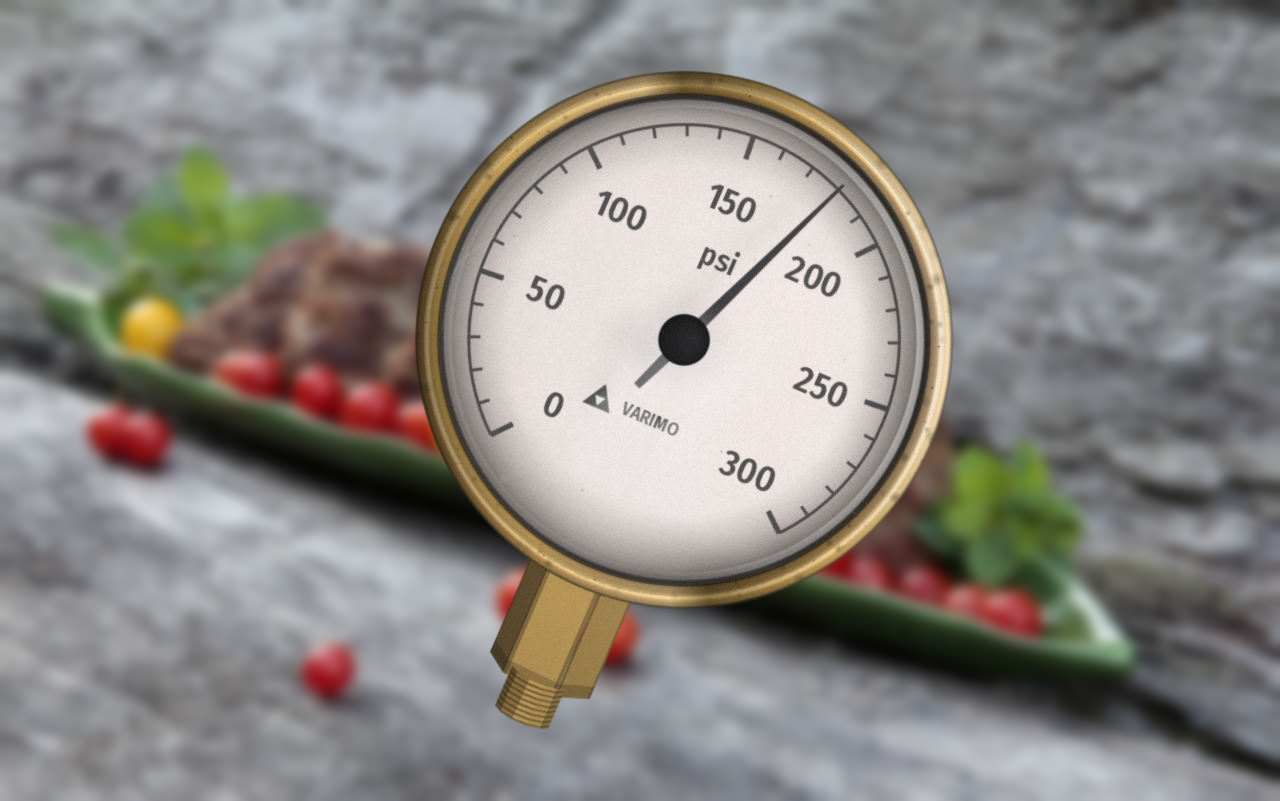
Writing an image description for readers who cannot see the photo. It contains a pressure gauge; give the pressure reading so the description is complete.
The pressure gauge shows 180 psi
